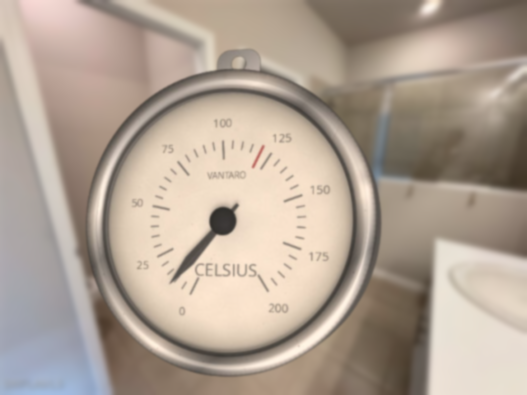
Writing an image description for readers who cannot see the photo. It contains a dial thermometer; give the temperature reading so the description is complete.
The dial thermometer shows 10 °C
